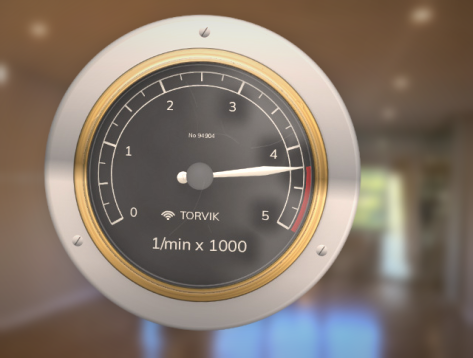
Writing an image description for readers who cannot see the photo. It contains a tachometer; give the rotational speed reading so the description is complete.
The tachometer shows 4250 rpm
